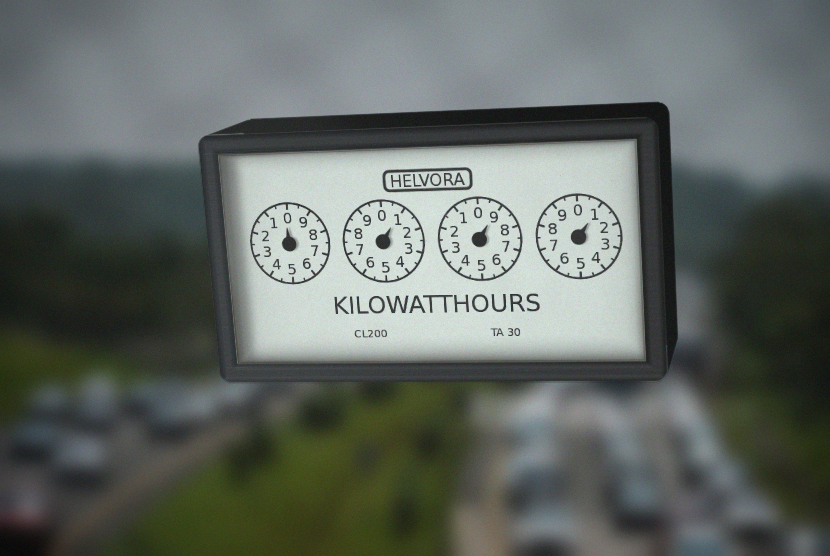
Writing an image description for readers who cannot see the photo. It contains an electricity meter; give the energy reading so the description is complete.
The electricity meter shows 91 kWh
